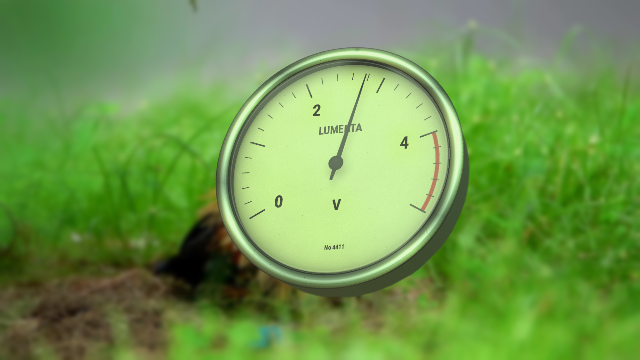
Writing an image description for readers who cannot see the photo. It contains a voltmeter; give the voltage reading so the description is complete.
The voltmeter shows 2.8 V
